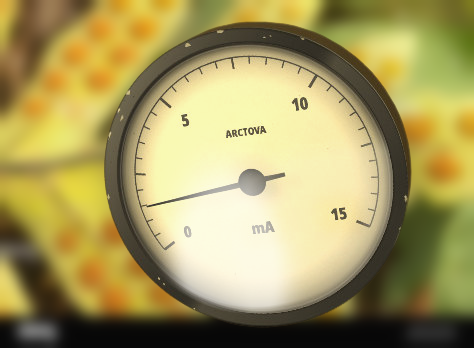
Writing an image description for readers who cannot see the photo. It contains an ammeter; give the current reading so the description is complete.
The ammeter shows 1.5 mA
